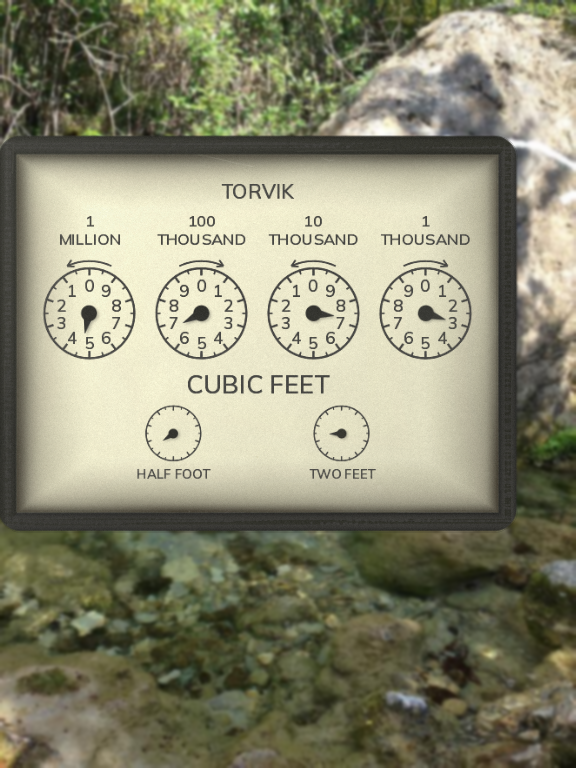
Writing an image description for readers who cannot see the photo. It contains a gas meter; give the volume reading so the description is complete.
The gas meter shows 467300 ft³
